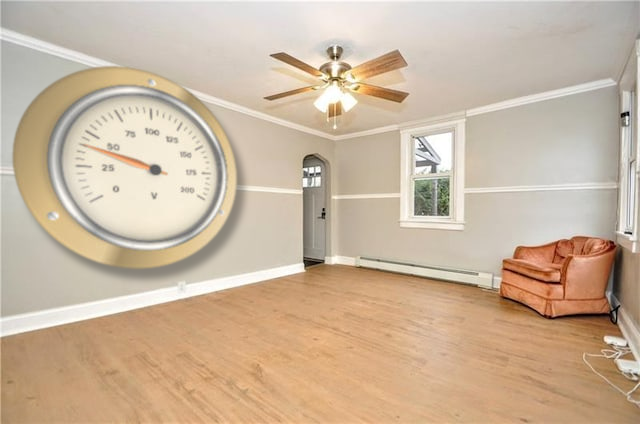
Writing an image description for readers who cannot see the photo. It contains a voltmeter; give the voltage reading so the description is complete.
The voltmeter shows 40 V
